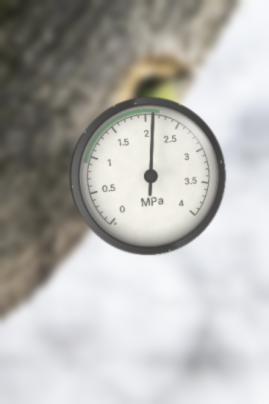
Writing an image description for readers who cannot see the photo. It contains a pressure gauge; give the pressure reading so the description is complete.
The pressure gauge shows 2.1 MPa
